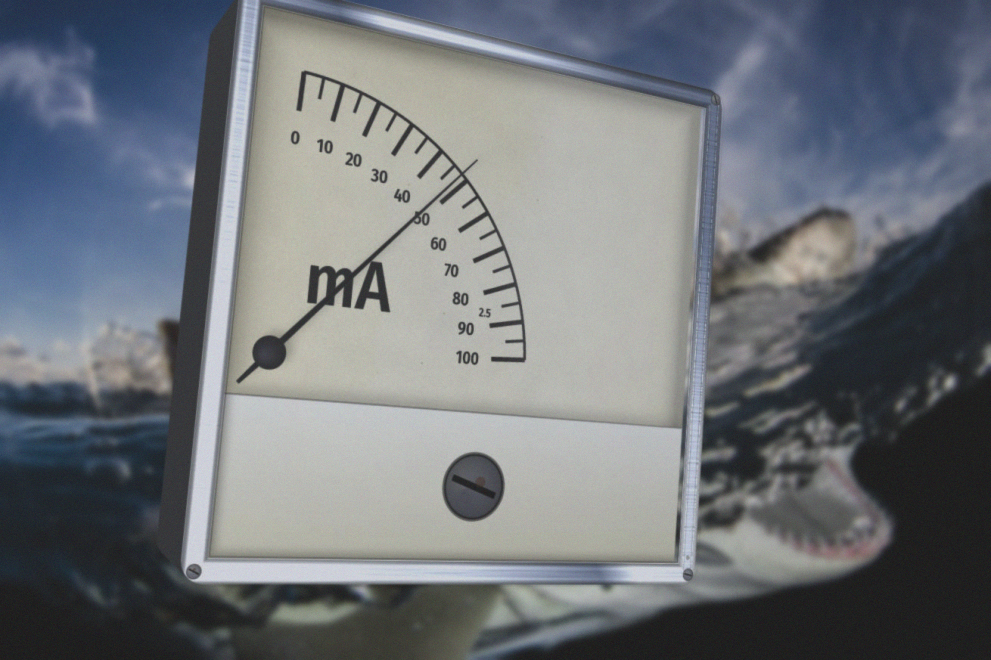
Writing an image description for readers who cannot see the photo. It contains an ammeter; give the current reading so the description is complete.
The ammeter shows 47.5 mA
